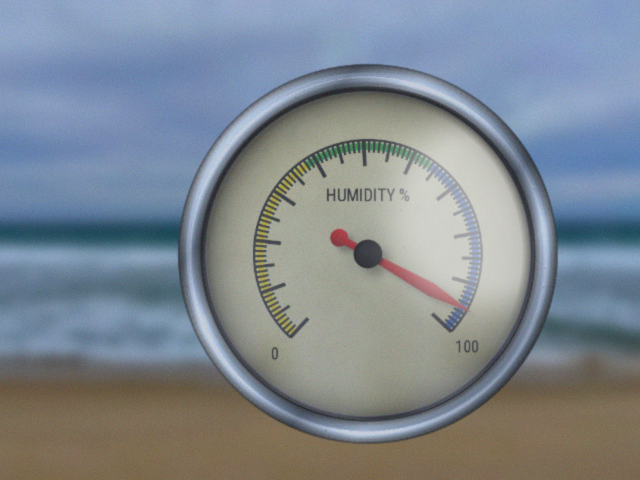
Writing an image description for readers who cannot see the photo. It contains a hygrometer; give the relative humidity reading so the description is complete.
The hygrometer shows 95 %
